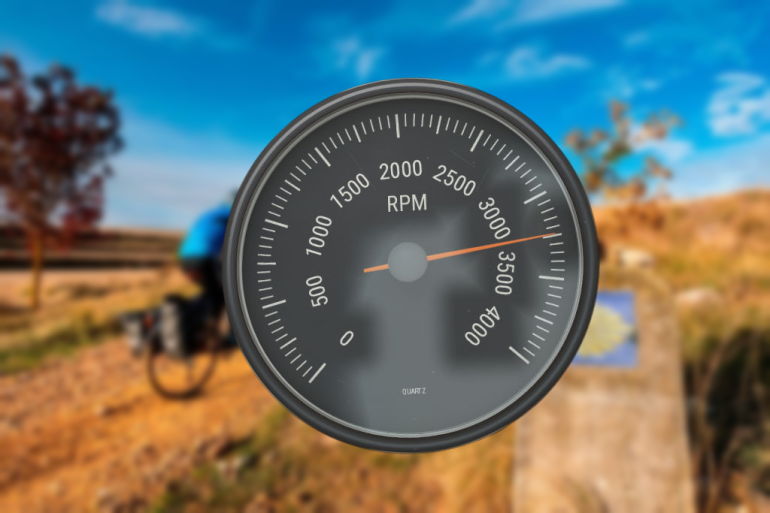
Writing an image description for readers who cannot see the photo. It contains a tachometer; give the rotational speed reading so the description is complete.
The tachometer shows 3250 rpm
